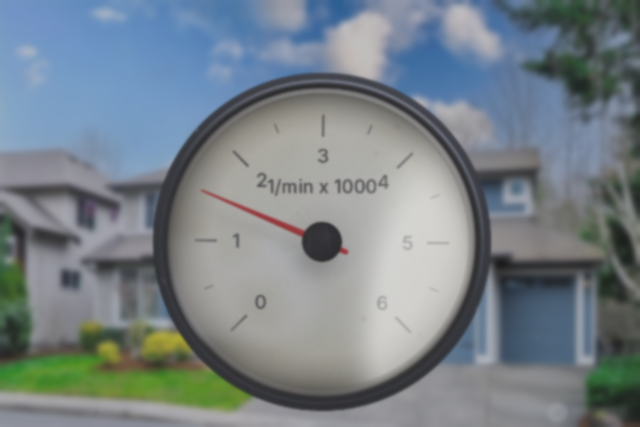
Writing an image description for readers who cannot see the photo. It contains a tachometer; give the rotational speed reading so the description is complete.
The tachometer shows 1500 rpm
